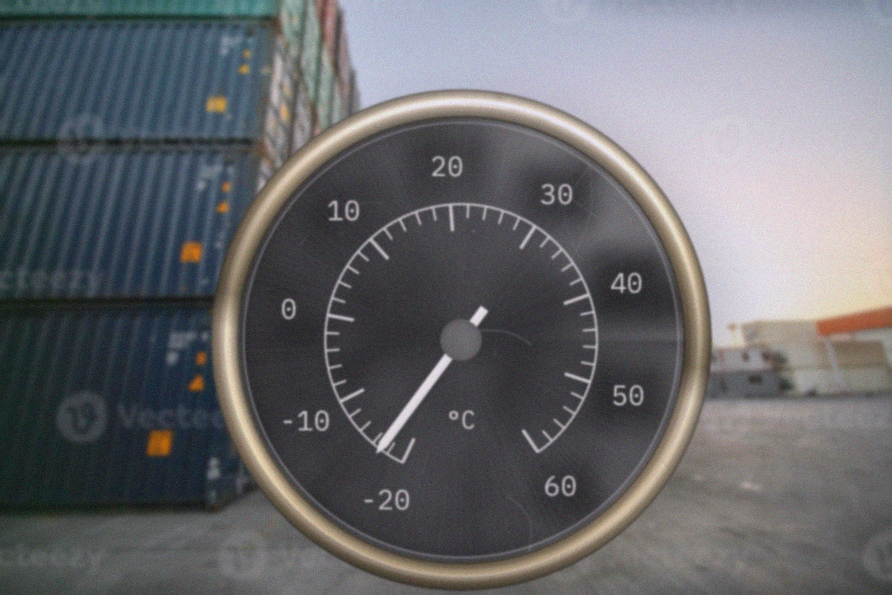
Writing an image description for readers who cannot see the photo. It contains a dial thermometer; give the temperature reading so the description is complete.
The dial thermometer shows -17 °C
